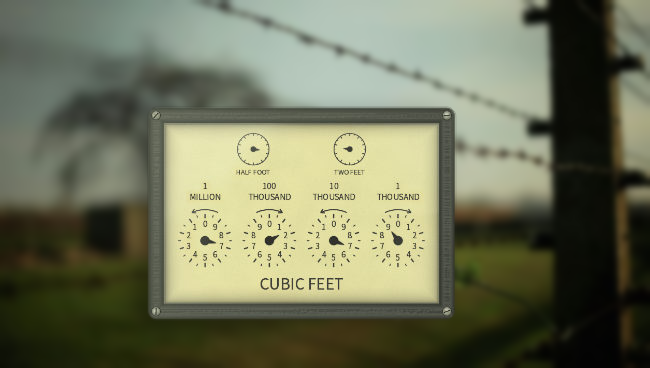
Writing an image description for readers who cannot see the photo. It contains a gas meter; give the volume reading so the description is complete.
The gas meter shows 716900 ft³
